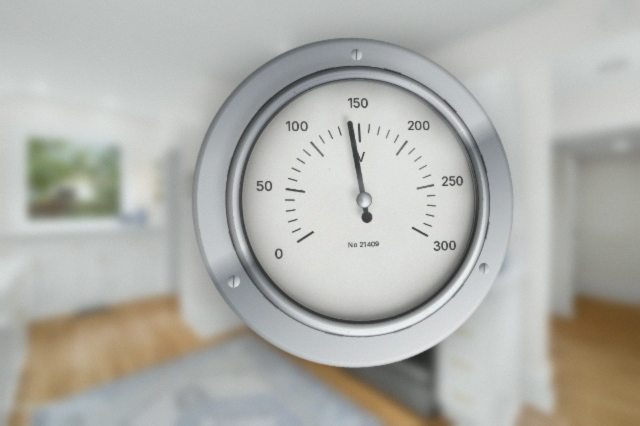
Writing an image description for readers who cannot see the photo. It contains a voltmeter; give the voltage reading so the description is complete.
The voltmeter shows 140 V
